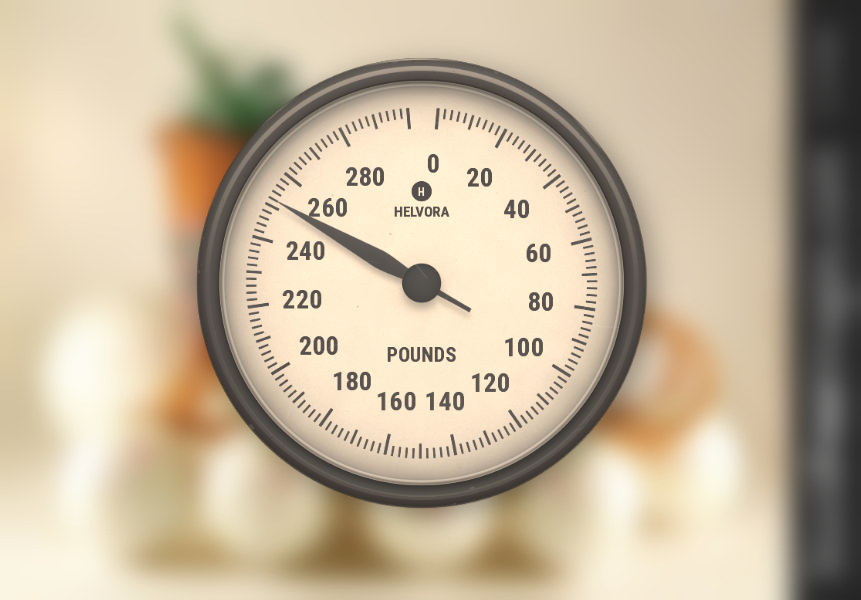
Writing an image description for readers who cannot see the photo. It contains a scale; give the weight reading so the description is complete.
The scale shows 252 lb
